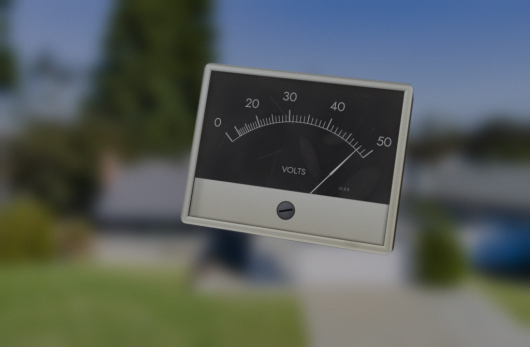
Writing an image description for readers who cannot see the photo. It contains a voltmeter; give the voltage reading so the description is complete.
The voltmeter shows 48 V
